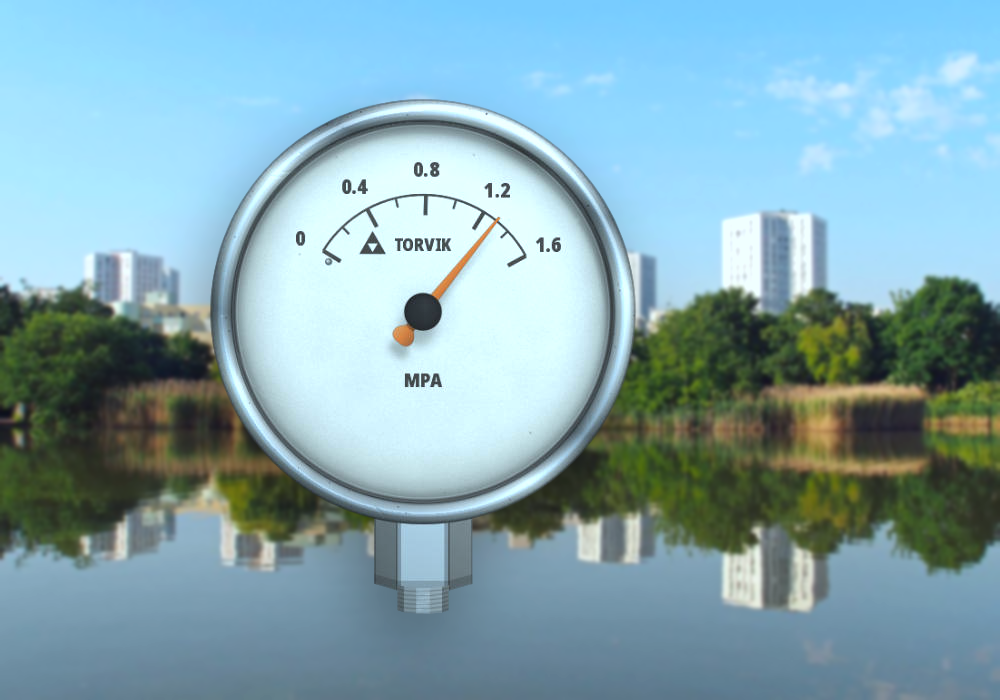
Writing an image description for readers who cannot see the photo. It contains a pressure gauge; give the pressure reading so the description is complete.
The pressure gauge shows 1.3 MPa
